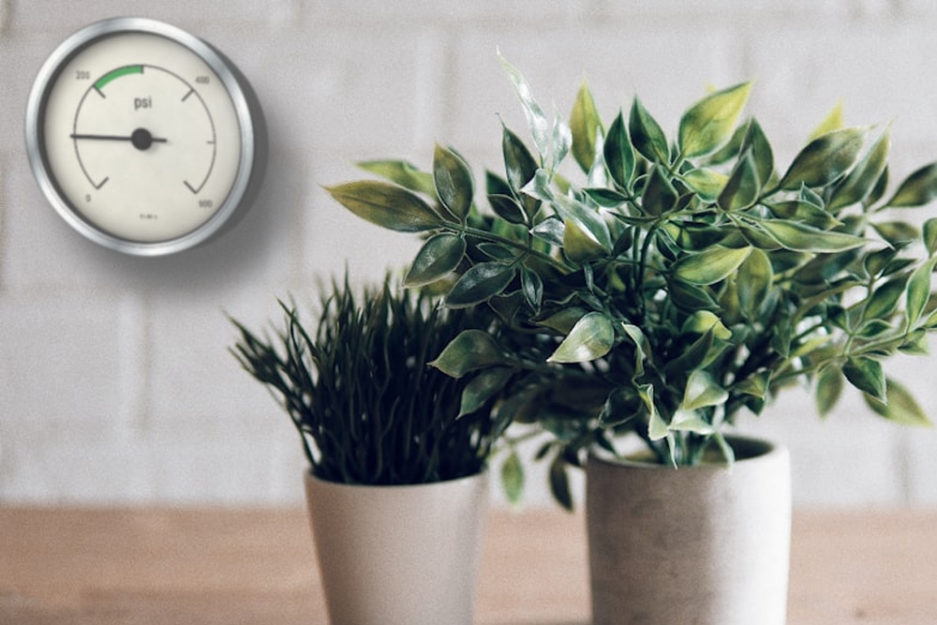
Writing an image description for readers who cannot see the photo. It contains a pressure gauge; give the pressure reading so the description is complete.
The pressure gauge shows 100 psi
